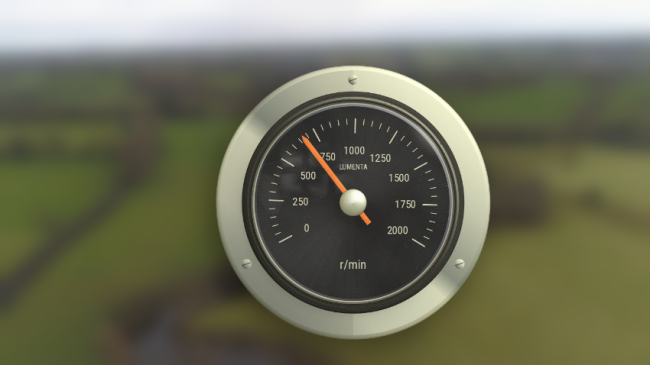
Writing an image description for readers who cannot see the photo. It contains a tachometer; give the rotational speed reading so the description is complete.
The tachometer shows 675 rpm
